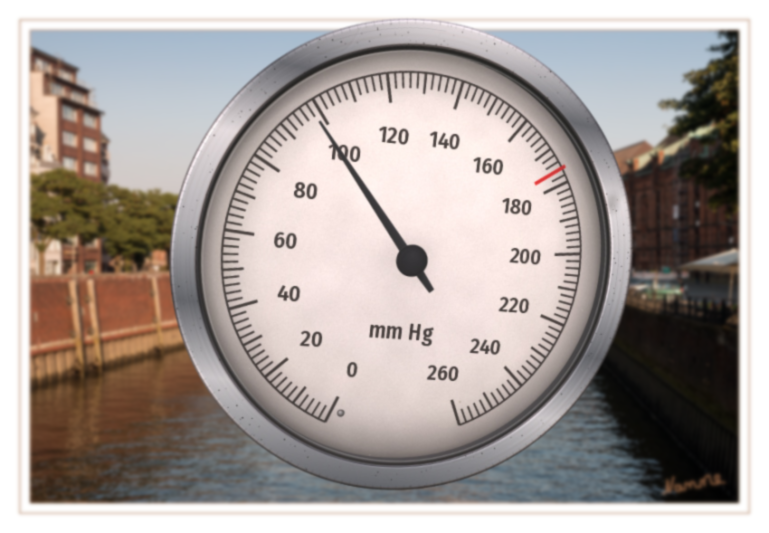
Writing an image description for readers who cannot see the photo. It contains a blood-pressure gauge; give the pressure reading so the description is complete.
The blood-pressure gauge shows 98 mmHg
